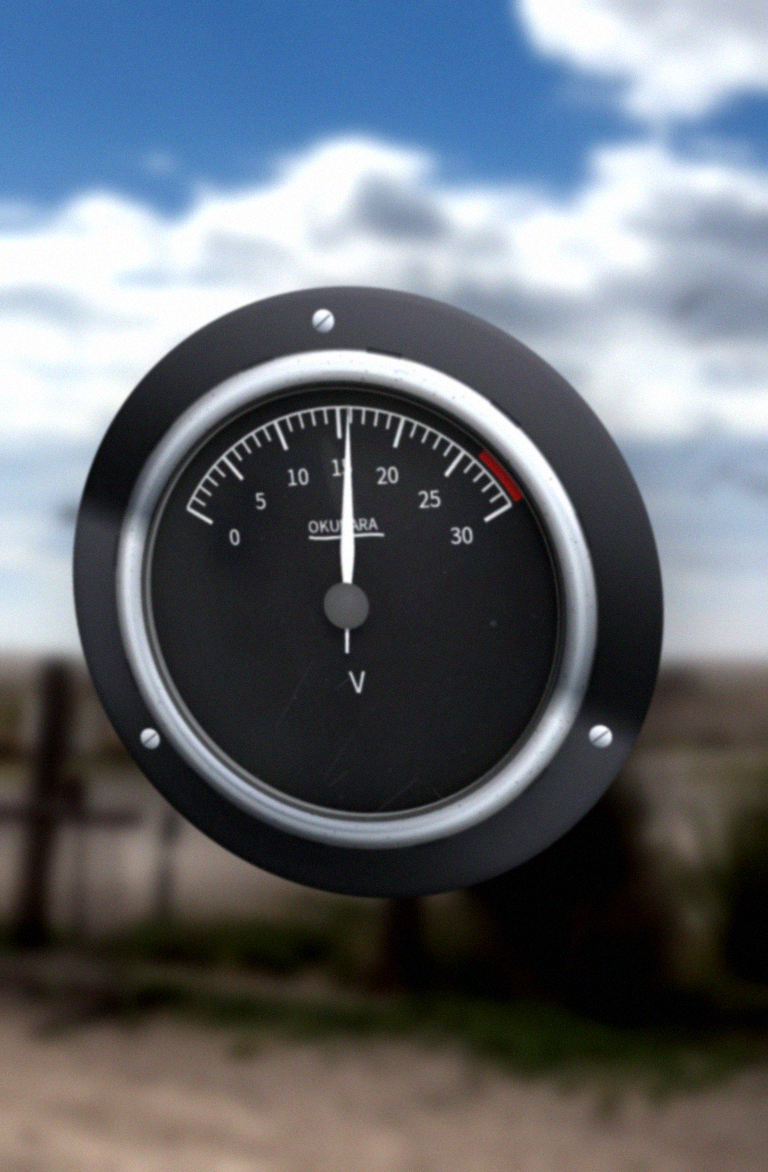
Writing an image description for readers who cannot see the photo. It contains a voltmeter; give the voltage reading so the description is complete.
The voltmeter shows 16 V
